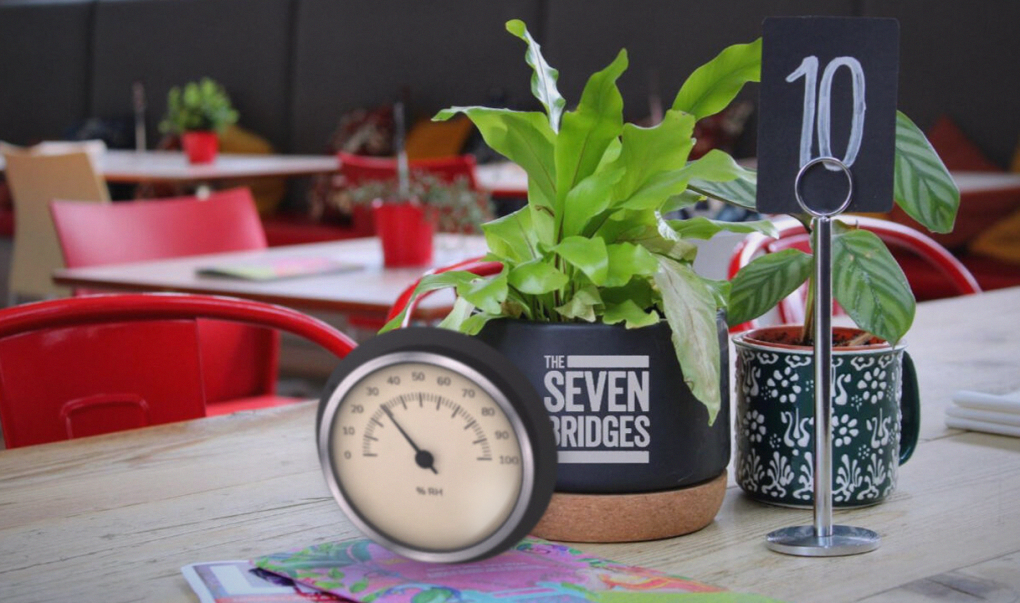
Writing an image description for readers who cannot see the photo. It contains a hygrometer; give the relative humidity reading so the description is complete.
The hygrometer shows 30 %
